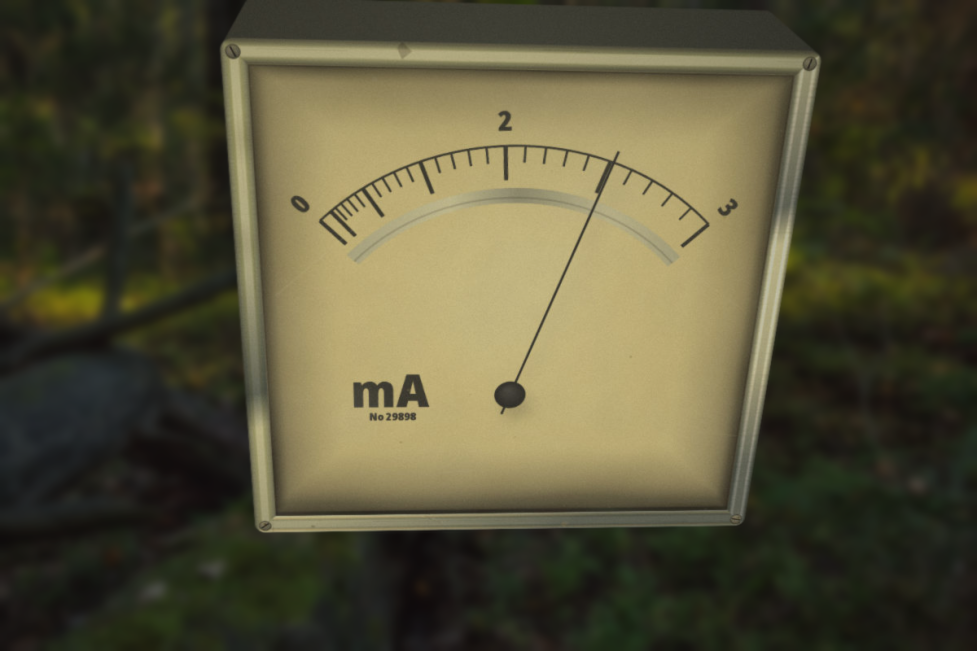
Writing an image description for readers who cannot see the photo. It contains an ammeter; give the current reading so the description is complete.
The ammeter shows 2.5 mA
